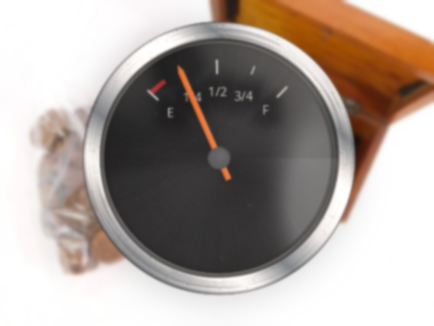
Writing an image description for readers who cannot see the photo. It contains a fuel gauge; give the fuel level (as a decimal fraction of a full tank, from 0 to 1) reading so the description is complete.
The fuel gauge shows 0.25
